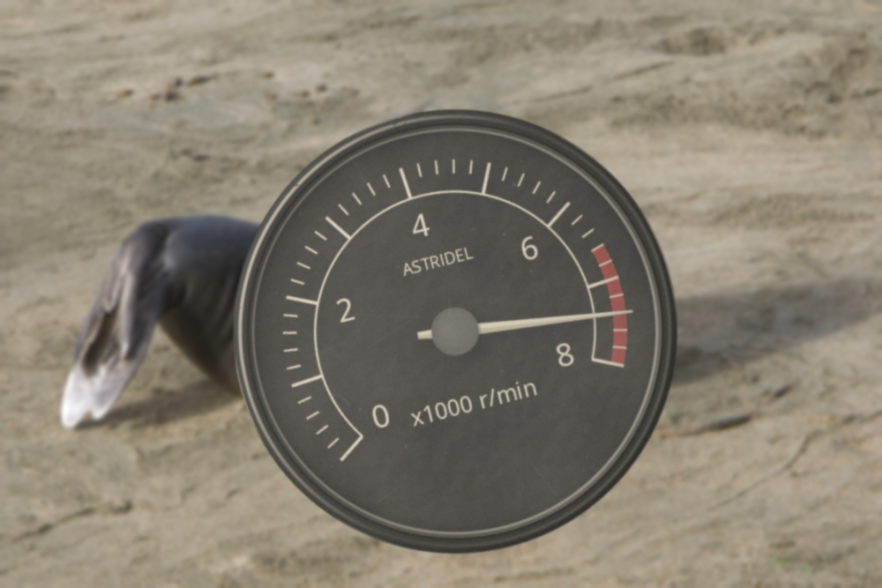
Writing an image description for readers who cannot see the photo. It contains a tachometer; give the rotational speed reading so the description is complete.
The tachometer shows 7400 rpm
